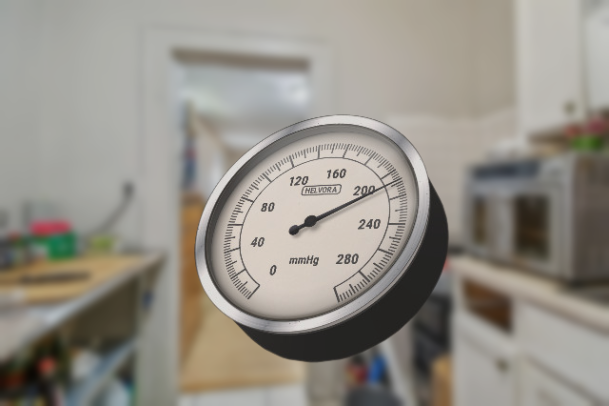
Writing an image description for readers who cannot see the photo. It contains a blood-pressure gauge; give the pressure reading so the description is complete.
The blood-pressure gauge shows 210 mmHg
